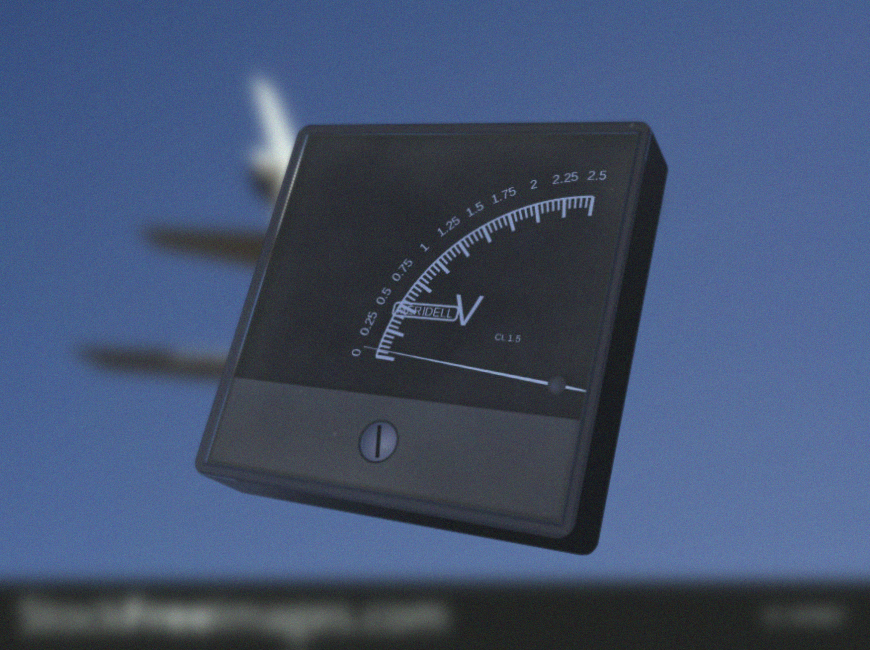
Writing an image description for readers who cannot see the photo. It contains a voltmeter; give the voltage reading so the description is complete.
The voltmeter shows 0.05 V
